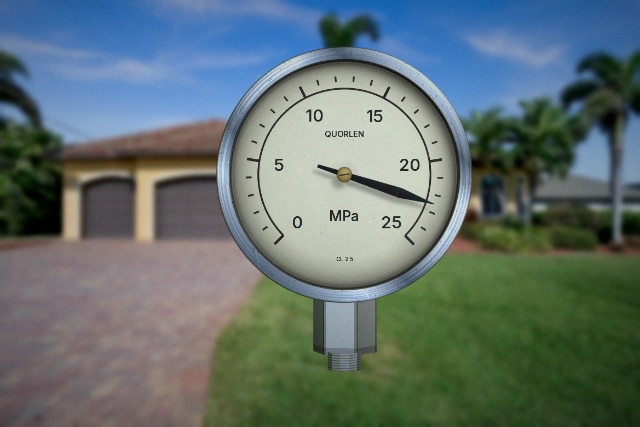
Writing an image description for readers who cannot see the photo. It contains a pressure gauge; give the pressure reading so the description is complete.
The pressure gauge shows 22.5 MPa
